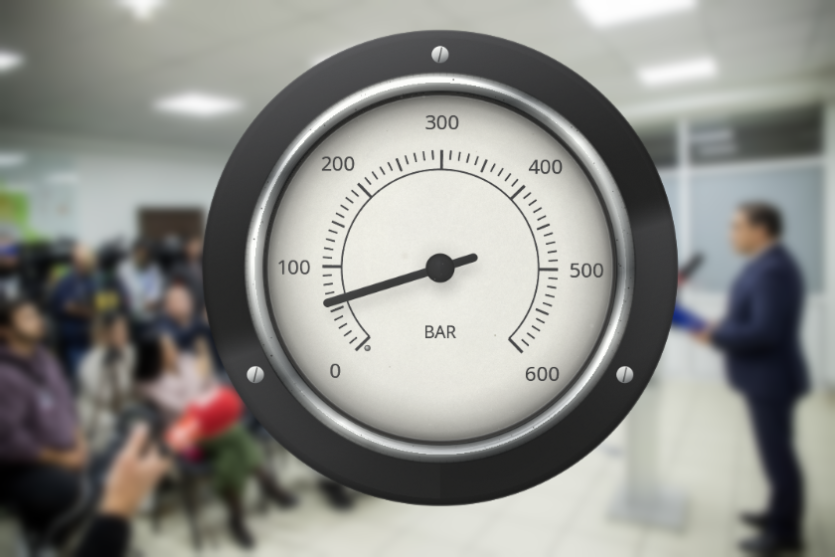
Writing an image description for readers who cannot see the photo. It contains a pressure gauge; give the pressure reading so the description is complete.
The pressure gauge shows 60 bar
